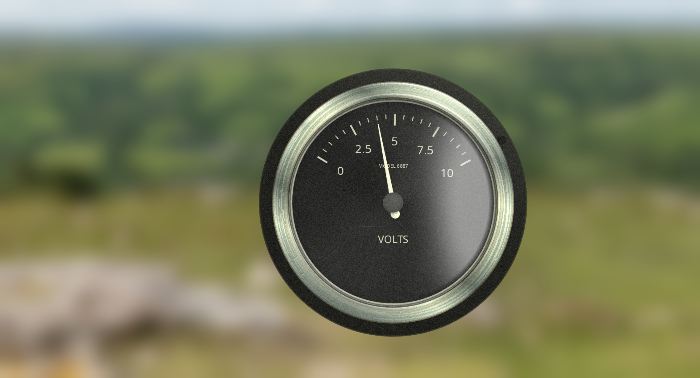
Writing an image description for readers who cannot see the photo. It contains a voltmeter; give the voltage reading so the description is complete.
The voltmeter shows 4 V
